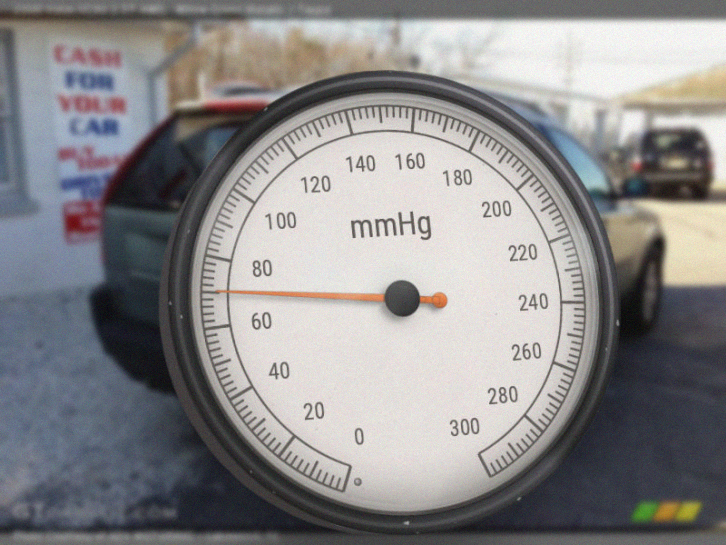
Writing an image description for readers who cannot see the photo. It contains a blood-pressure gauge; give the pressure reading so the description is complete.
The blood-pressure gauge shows 70 mmHg
